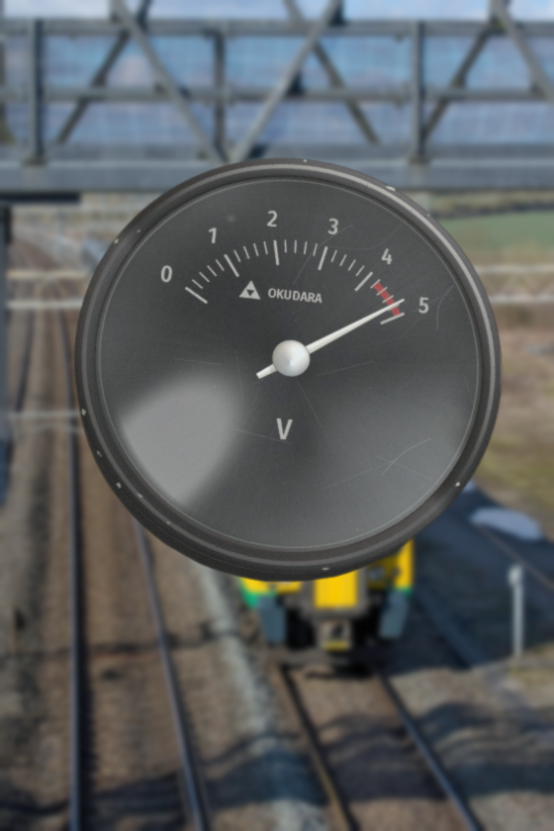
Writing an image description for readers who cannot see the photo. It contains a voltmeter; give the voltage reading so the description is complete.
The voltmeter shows 4.8 V
